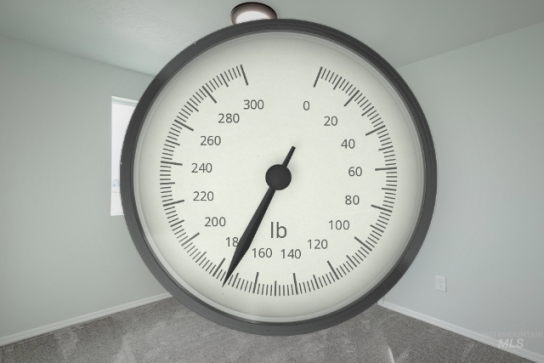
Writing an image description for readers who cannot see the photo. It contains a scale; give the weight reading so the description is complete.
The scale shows 174 lb
